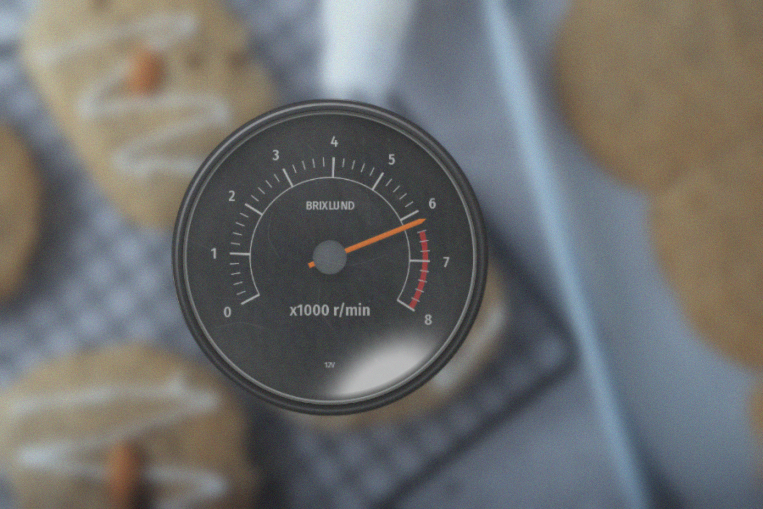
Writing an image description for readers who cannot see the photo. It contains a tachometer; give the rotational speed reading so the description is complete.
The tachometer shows 6200 rpm
